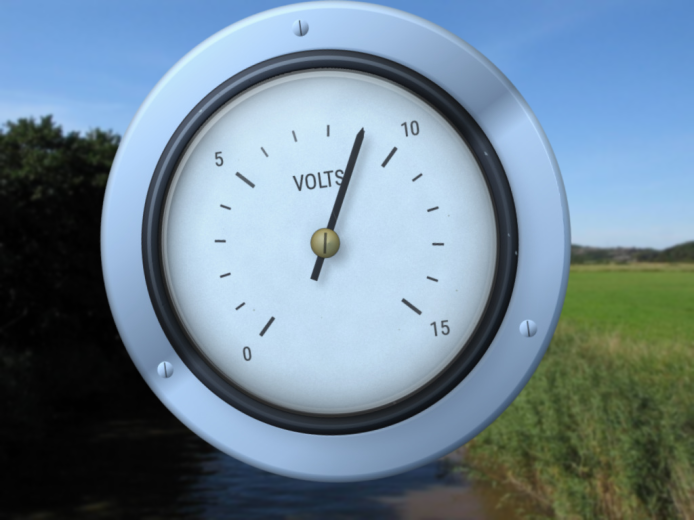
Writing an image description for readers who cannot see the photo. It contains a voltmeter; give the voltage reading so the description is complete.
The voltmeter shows 9 V
